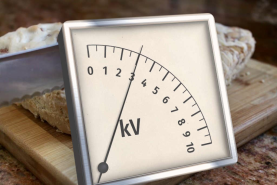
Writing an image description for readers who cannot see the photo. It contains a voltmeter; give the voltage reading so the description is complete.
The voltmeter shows 3 kV
